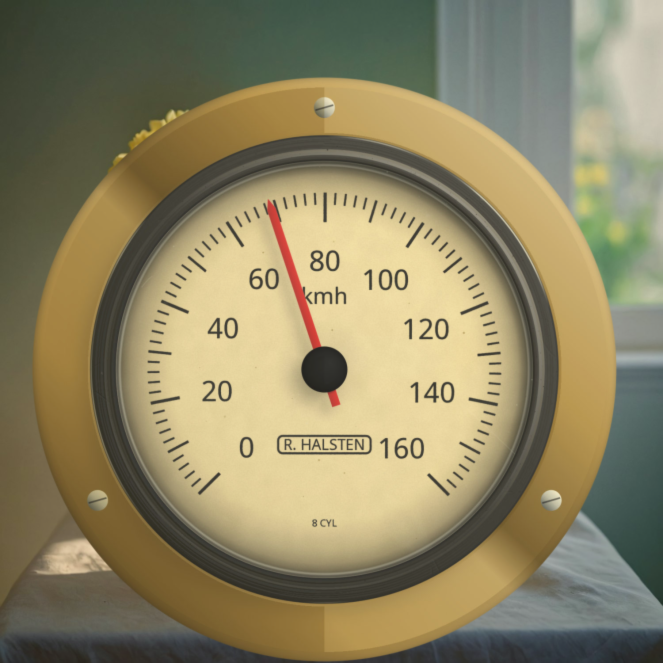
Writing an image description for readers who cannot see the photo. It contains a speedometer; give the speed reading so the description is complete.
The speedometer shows 69 km/h
